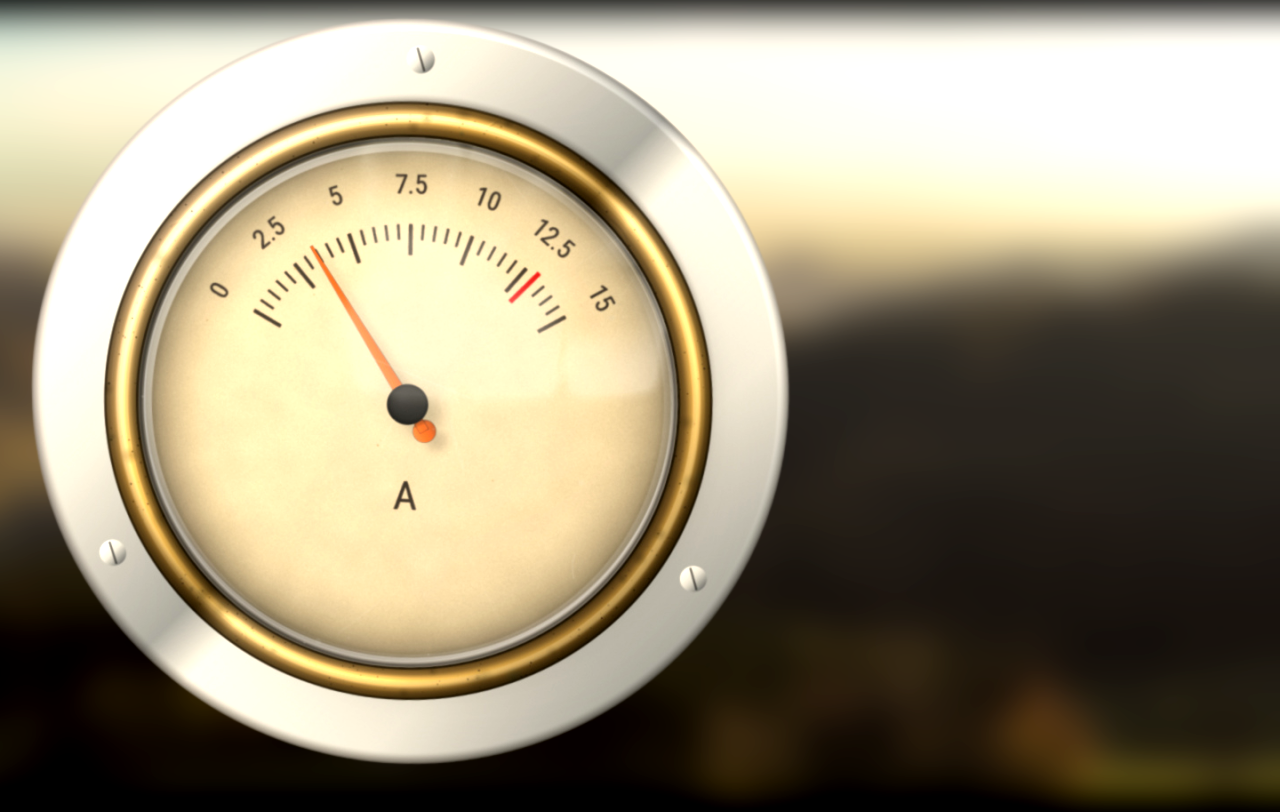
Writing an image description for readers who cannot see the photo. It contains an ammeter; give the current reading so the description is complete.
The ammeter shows 3.5 A
